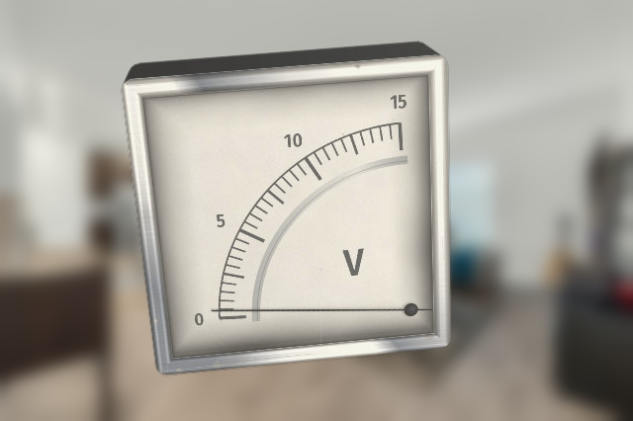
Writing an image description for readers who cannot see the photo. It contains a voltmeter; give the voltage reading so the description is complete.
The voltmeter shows 0.5 V
